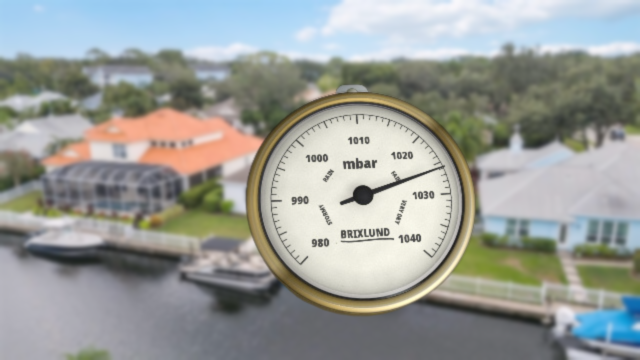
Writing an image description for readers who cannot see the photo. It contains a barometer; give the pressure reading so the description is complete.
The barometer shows 1026 mbar
